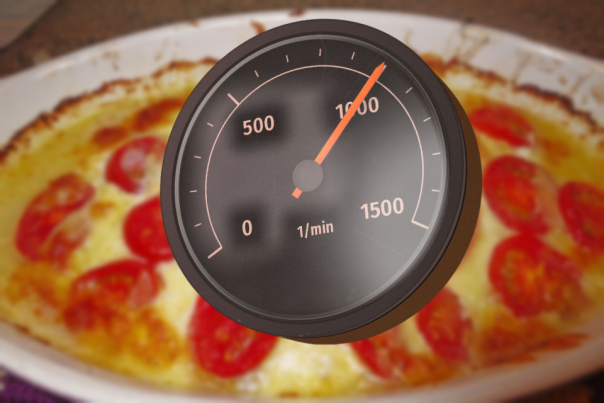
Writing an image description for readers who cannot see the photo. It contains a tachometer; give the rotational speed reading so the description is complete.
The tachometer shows 1000 rpm
